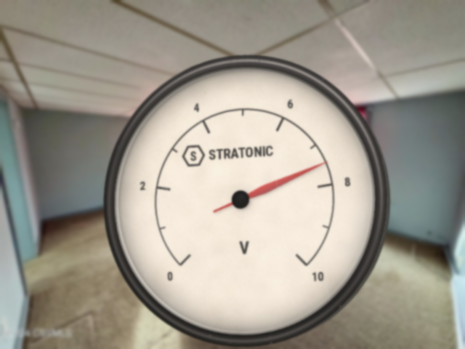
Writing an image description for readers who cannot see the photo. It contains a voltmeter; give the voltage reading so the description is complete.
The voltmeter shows 7.5 V
